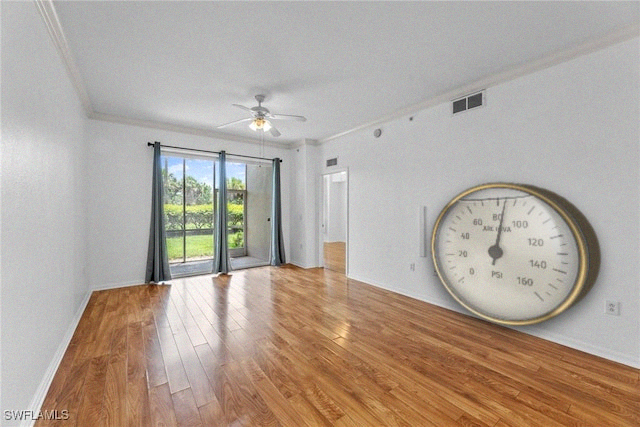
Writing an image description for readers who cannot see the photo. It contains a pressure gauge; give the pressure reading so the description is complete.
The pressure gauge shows 85 psi
